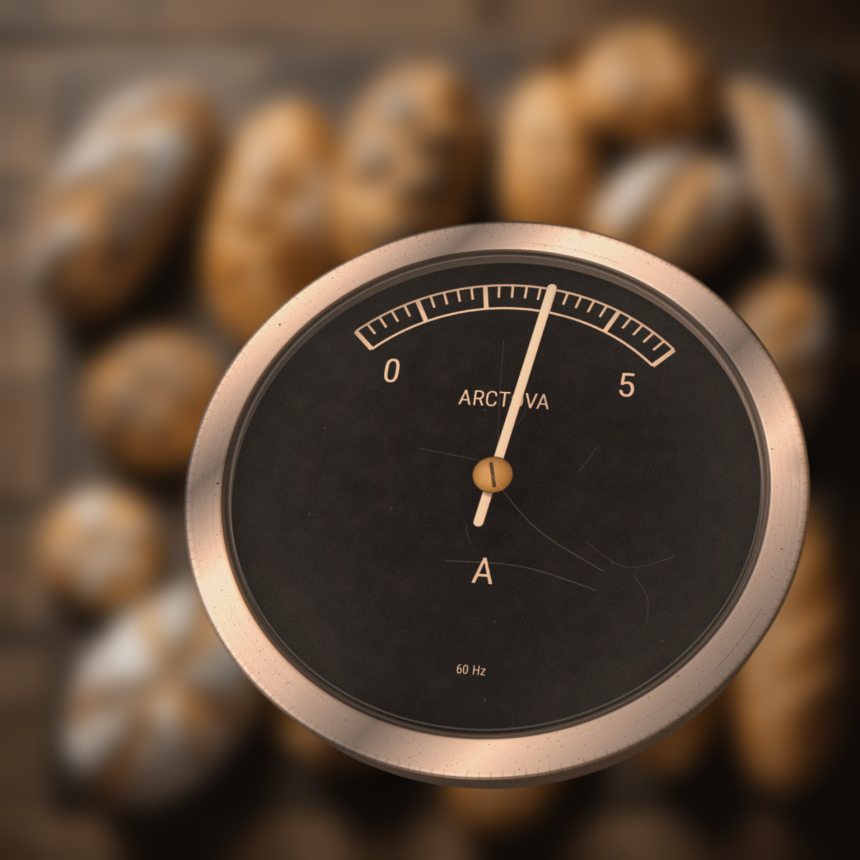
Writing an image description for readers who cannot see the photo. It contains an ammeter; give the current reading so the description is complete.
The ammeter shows 3 A
